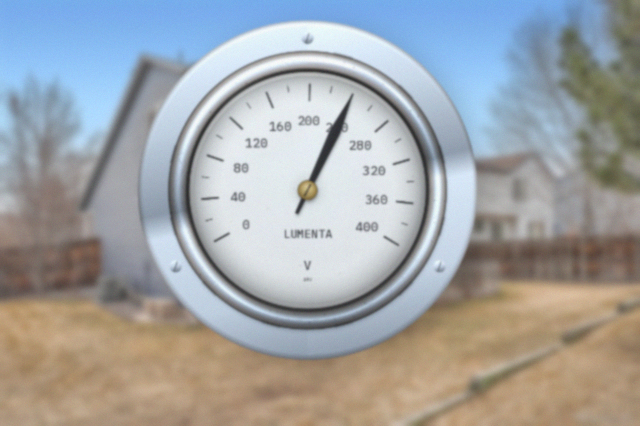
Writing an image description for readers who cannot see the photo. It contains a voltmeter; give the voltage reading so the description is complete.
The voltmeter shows 240 V
